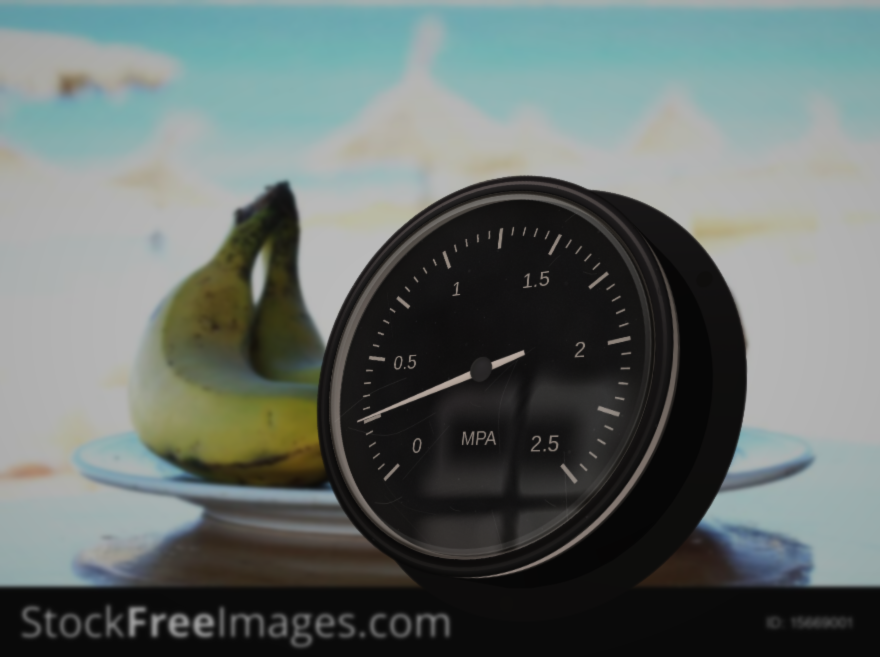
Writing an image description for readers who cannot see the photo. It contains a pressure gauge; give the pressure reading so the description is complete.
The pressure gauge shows 0.25 MPa
